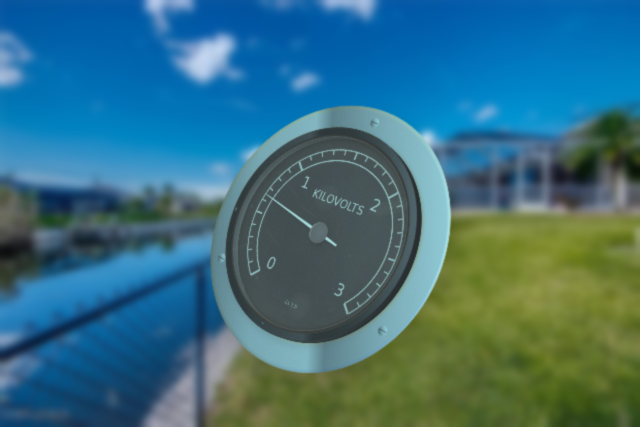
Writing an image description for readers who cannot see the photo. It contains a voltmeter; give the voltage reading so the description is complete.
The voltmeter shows 0.65 kV
